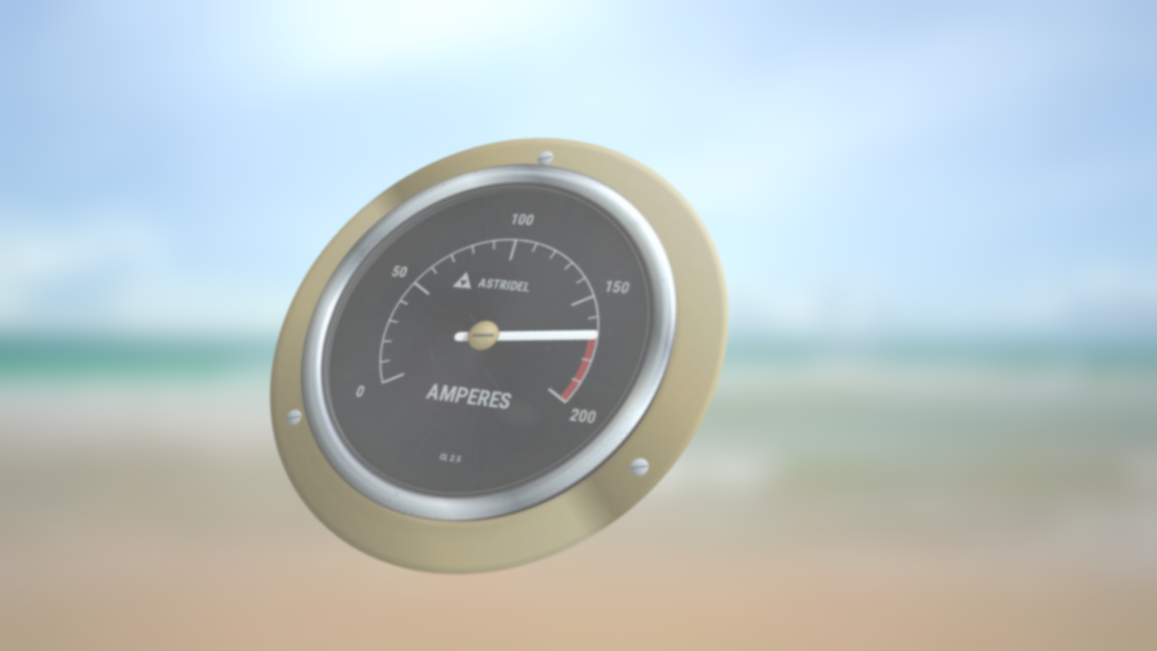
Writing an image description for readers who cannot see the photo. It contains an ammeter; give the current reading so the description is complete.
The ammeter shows 170 A
